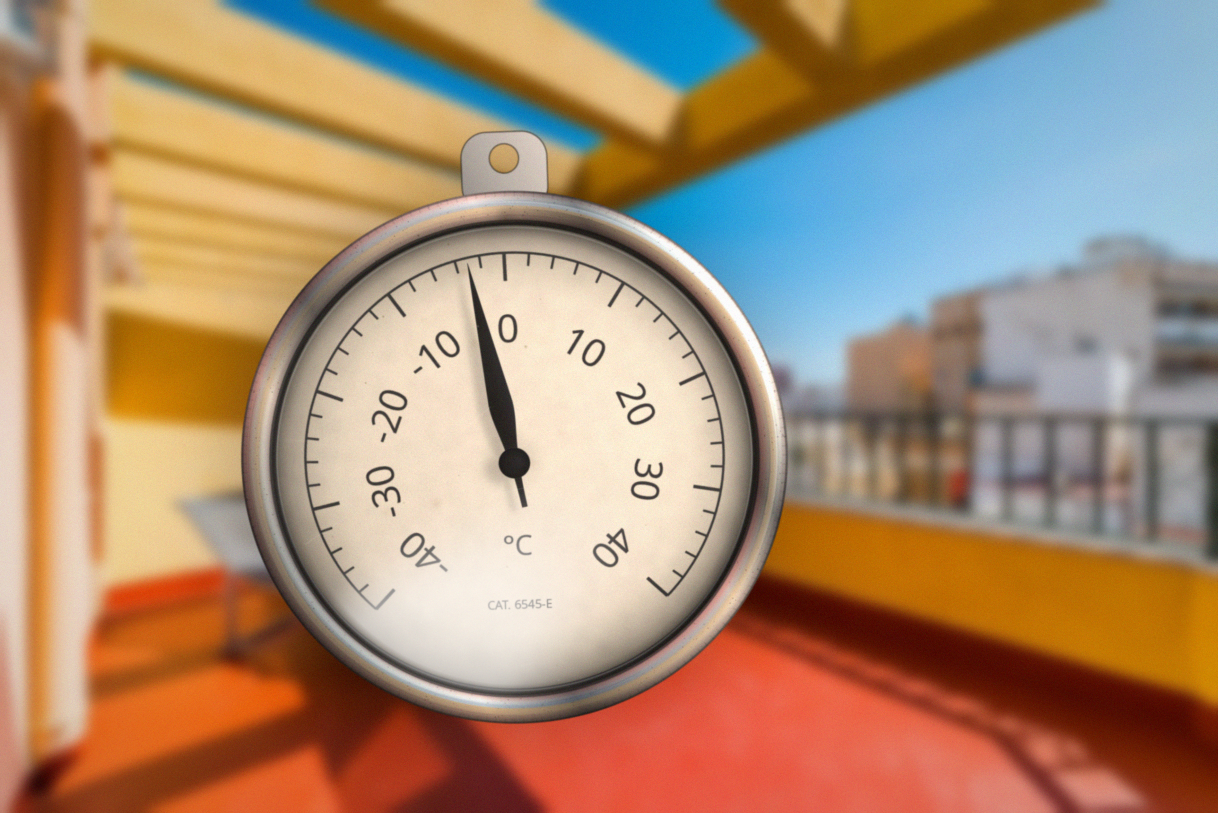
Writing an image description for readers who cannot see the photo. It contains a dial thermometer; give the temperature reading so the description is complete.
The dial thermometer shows -3 °C
